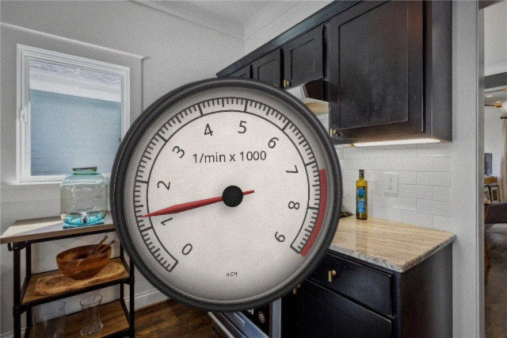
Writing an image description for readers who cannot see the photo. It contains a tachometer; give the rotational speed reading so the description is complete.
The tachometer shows 1300 rpm
